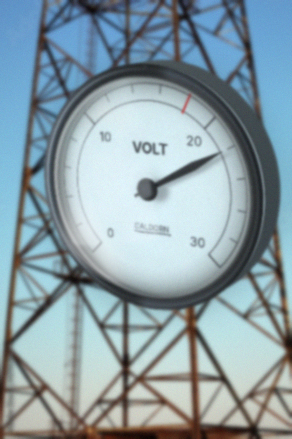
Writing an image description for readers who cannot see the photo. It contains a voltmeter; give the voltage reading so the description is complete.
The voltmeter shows 22 V
